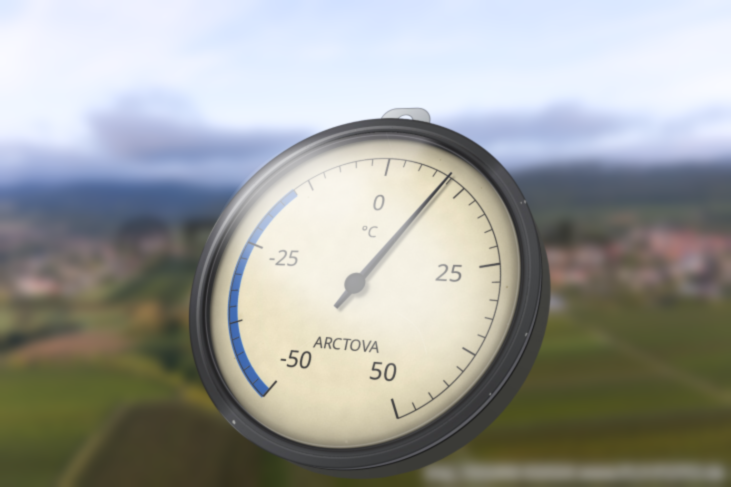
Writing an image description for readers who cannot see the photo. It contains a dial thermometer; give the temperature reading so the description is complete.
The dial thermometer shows 10 °C
